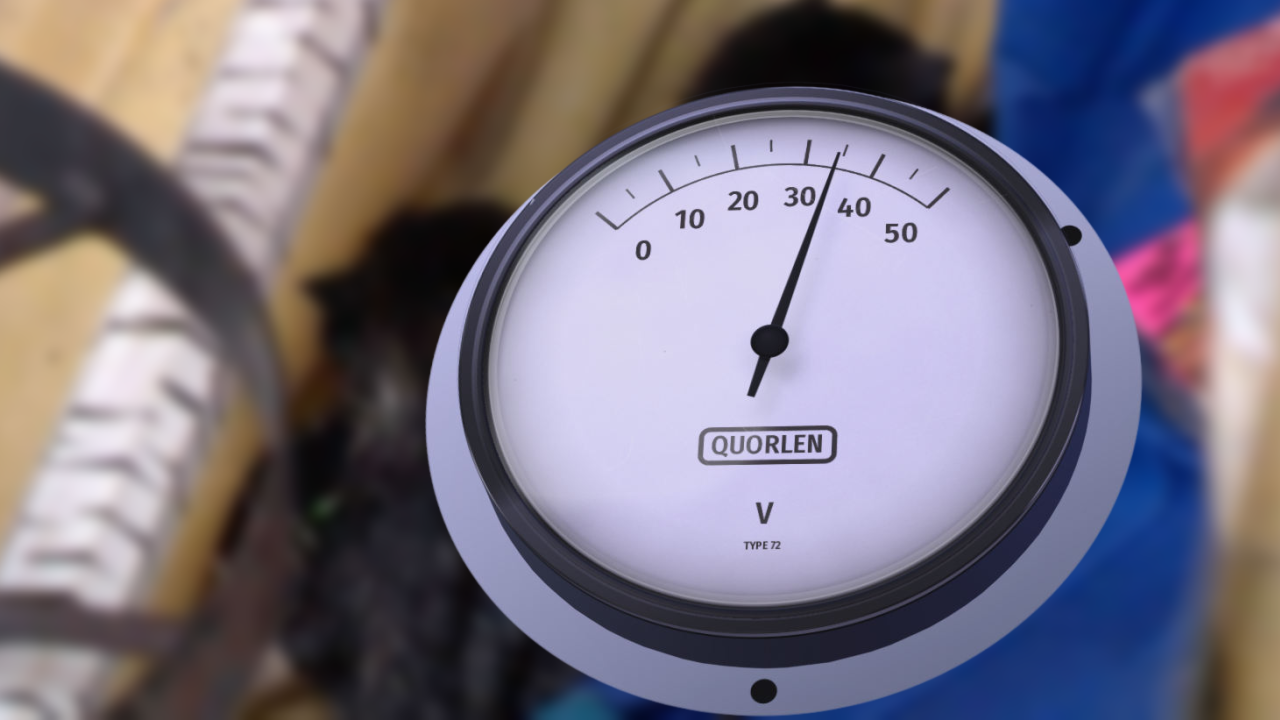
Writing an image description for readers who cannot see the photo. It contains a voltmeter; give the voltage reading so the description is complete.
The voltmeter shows 35 V
